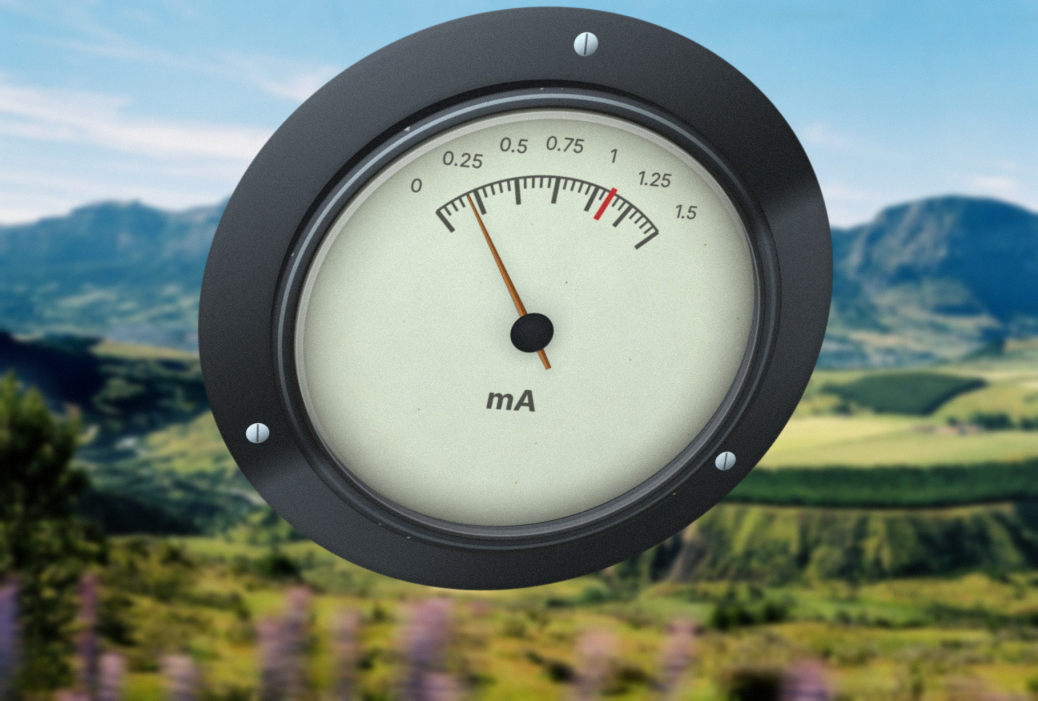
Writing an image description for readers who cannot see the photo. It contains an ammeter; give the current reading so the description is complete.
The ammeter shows 0.2 mA
